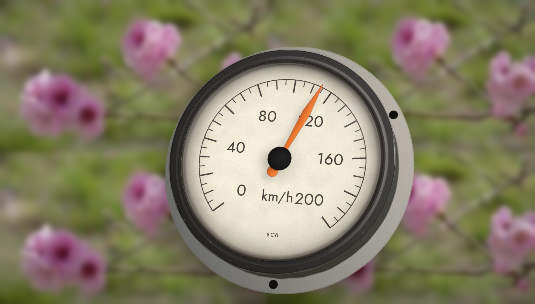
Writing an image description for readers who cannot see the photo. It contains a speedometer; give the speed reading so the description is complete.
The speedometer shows 115 km/h
